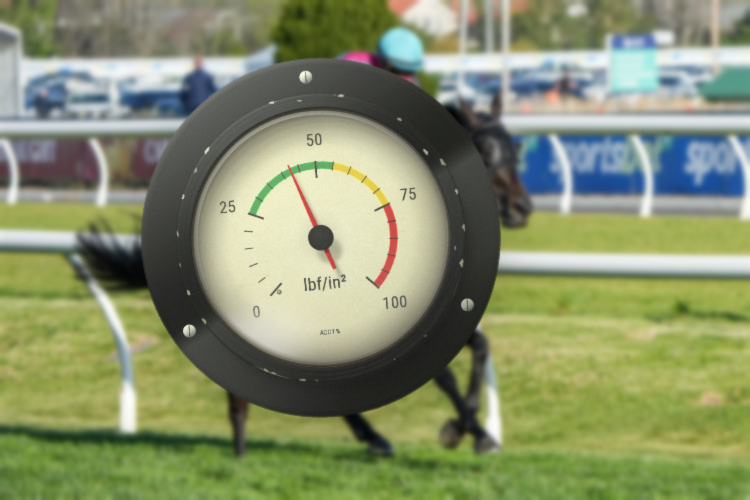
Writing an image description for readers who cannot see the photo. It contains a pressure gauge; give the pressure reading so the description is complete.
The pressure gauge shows 42.5 psi
